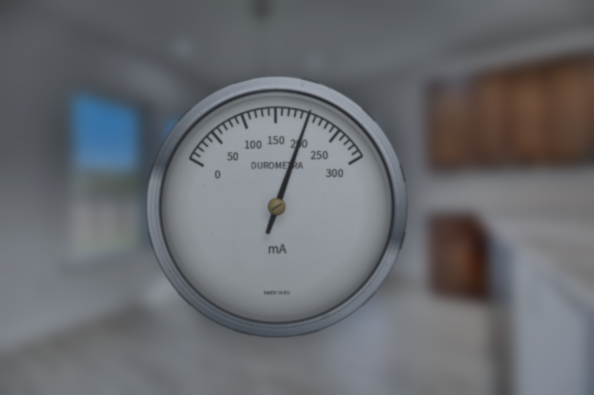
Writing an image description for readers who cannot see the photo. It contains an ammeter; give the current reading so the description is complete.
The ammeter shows 200 mA
